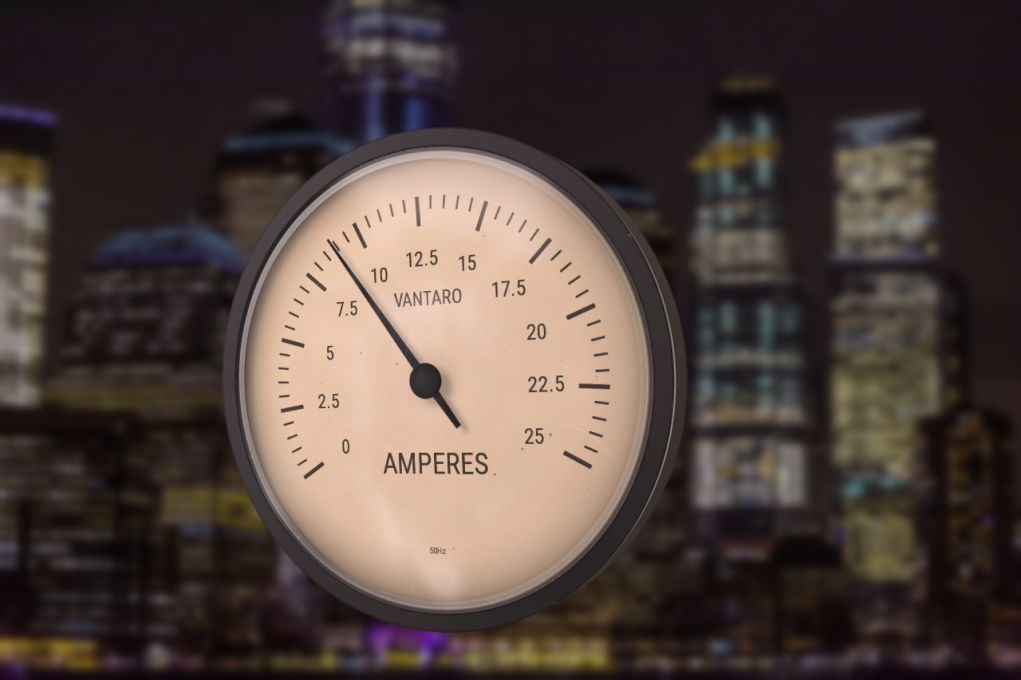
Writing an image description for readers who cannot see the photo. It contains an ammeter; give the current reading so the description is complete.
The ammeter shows 9 A
